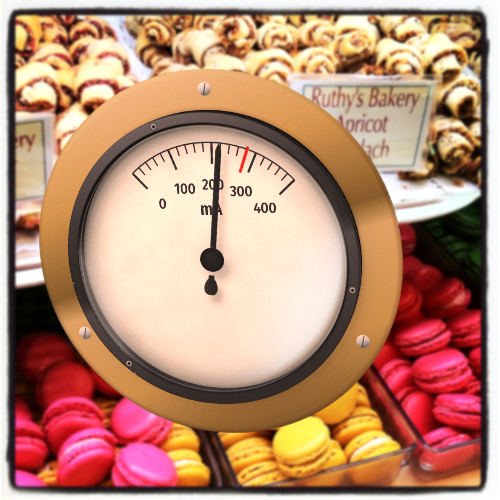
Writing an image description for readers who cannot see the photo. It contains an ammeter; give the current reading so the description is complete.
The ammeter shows 220 mA
